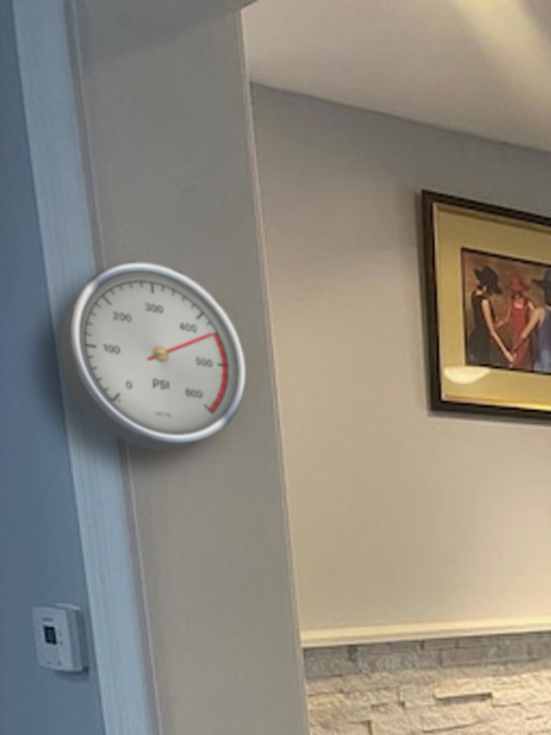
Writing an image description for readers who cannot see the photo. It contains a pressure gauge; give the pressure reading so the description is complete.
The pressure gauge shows 440 psi
